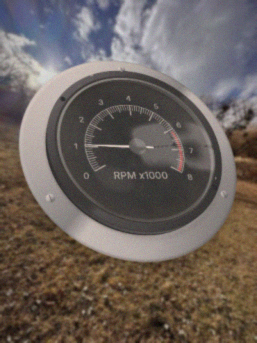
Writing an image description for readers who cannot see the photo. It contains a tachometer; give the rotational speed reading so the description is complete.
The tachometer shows 1000 rpm
